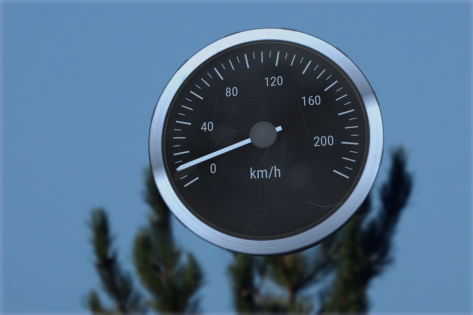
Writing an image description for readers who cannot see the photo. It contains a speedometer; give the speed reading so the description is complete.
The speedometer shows 10 km/h
